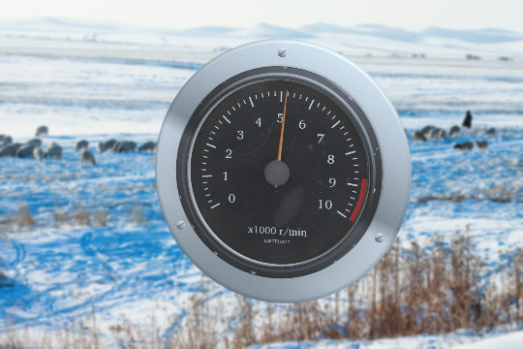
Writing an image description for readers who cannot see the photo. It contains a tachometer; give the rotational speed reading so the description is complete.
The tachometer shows 5200 rpm
